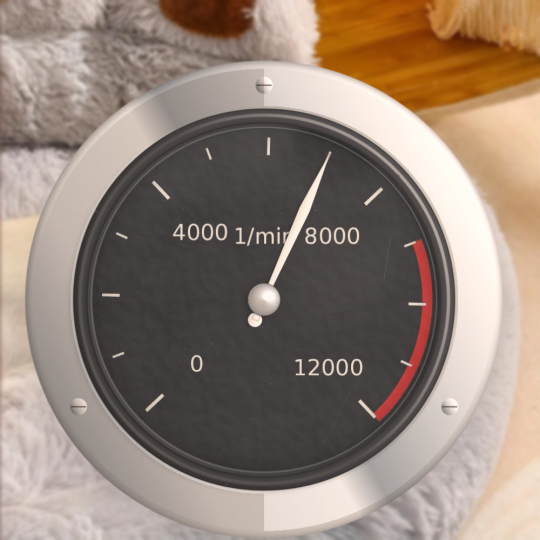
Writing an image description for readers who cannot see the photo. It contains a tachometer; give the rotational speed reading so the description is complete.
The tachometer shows 7000 rpm
